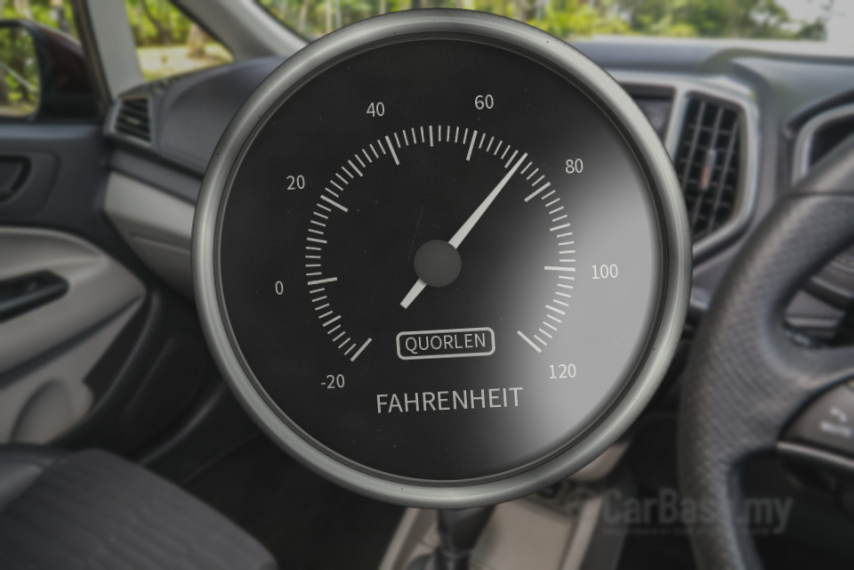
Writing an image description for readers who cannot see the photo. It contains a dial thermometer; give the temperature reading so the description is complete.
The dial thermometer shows 72 °F
